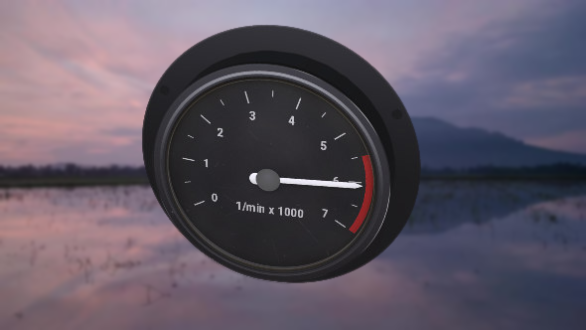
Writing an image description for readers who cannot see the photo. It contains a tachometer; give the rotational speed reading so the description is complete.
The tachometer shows 6000 rpm
